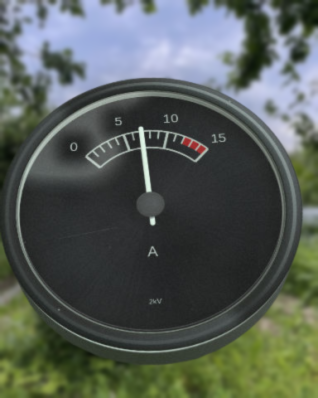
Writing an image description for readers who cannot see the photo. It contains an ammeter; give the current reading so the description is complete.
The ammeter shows 7 A
